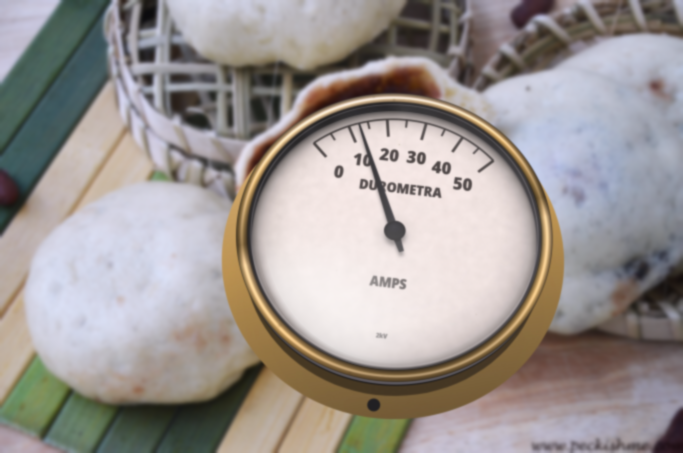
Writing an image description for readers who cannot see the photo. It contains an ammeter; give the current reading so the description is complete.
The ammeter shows 12.5 A
